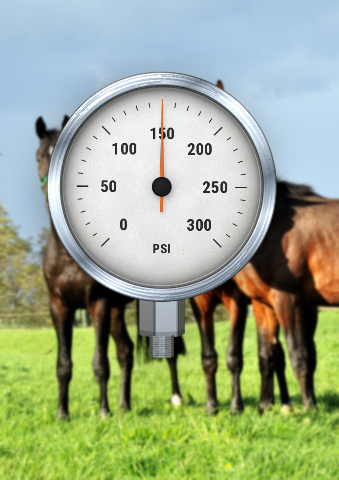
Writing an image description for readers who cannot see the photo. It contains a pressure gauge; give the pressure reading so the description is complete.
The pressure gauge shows 150 psi
